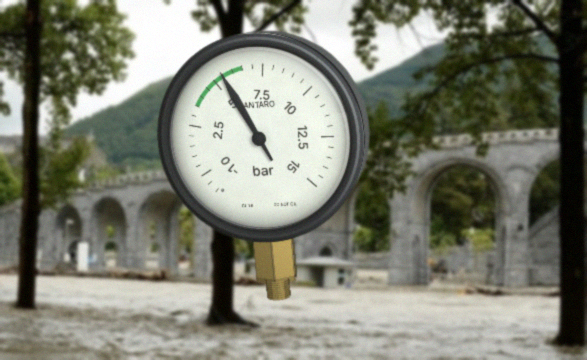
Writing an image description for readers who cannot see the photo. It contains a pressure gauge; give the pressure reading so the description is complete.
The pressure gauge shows 5.5 bar
